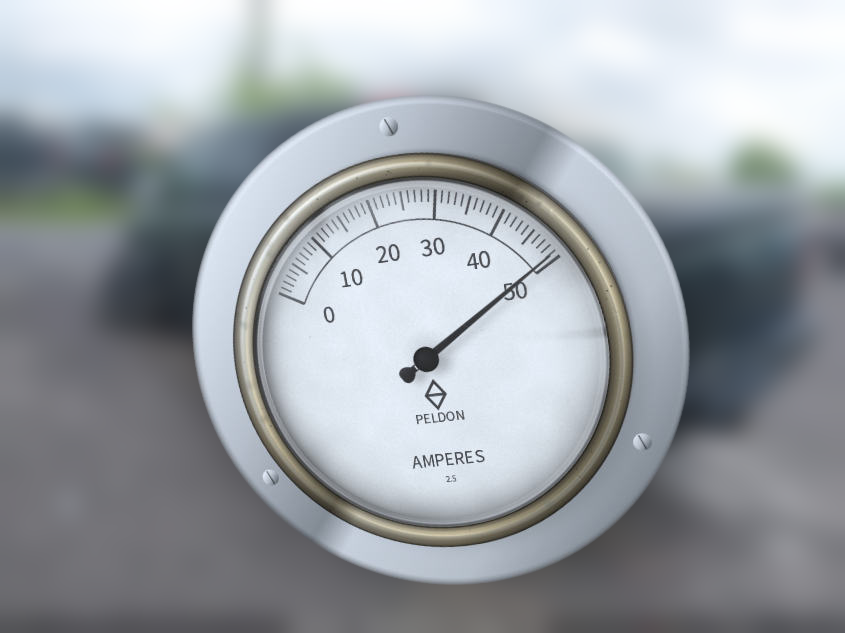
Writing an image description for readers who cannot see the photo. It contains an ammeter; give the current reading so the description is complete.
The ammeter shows 49 A
